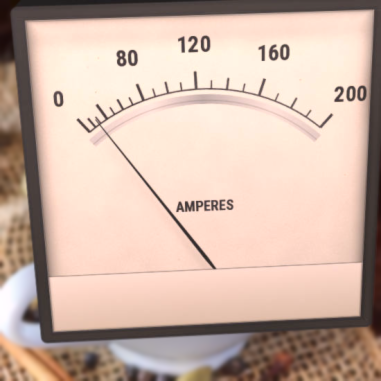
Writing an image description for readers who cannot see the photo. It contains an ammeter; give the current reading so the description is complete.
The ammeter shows 30 A
